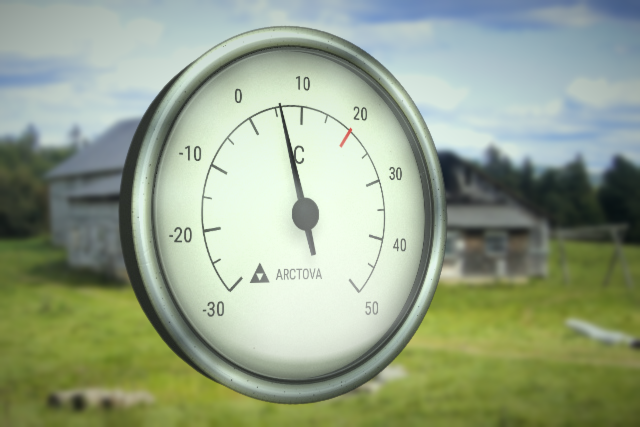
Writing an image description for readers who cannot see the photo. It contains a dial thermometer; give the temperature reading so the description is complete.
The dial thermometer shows 5 °C
